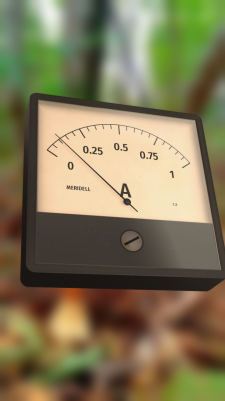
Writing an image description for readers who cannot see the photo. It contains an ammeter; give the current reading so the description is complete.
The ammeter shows 0.1 A
